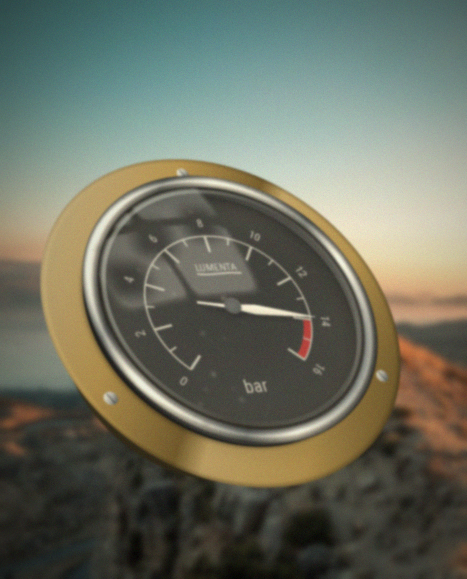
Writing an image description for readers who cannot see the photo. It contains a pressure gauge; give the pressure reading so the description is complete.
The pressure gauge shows 14 bar
